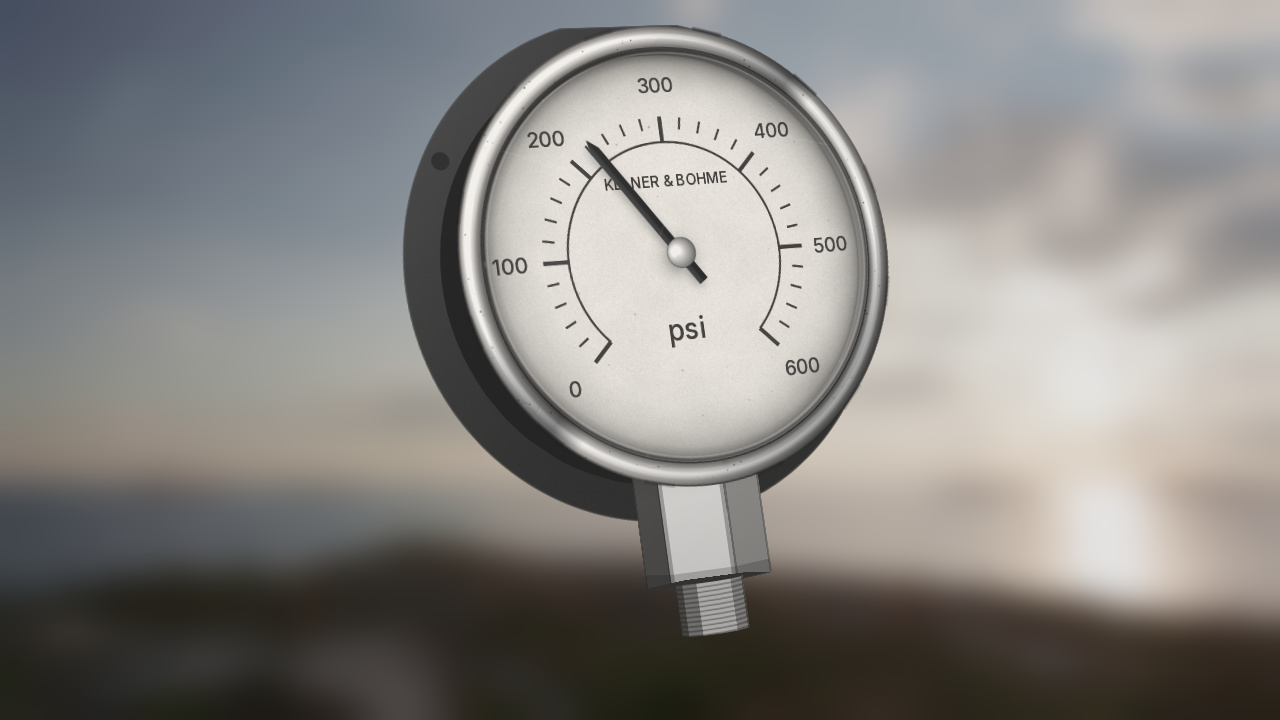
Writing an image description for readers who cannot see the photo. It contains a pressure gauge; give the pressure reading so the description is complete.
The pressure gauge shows 220 psi
